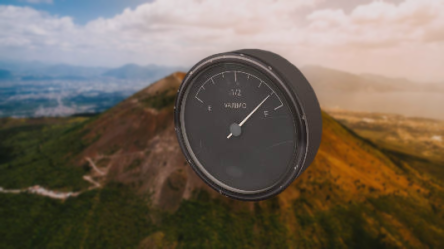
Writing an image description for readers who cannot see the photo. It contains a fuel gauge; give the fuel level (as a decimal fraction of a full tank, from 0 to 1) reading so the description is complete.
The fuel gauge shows 0.875
